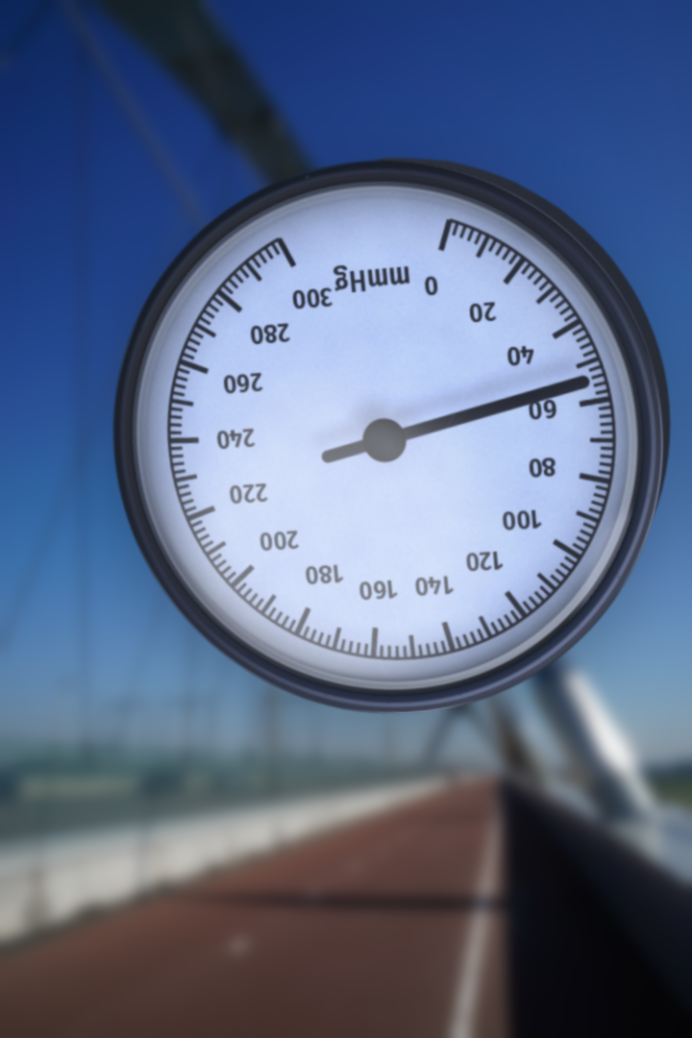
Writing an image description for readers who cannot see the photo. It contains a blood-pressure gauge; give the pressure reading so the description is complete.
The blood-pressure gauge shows 54 mmHg
